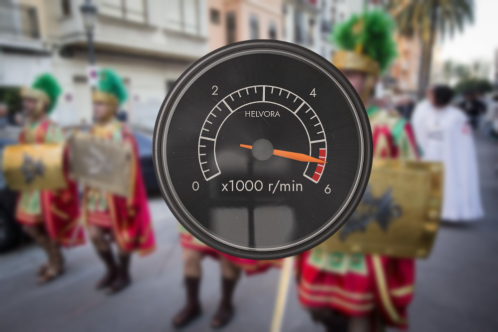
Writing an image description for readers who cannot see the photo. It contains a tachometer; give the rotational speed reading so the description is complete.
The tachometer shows 5500 rpm
